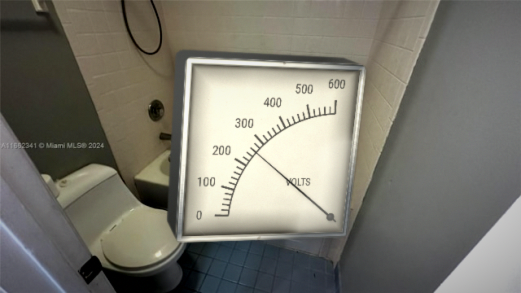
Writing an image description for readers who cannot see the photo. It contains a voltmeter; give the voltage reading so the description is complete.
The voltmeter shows 260 V
